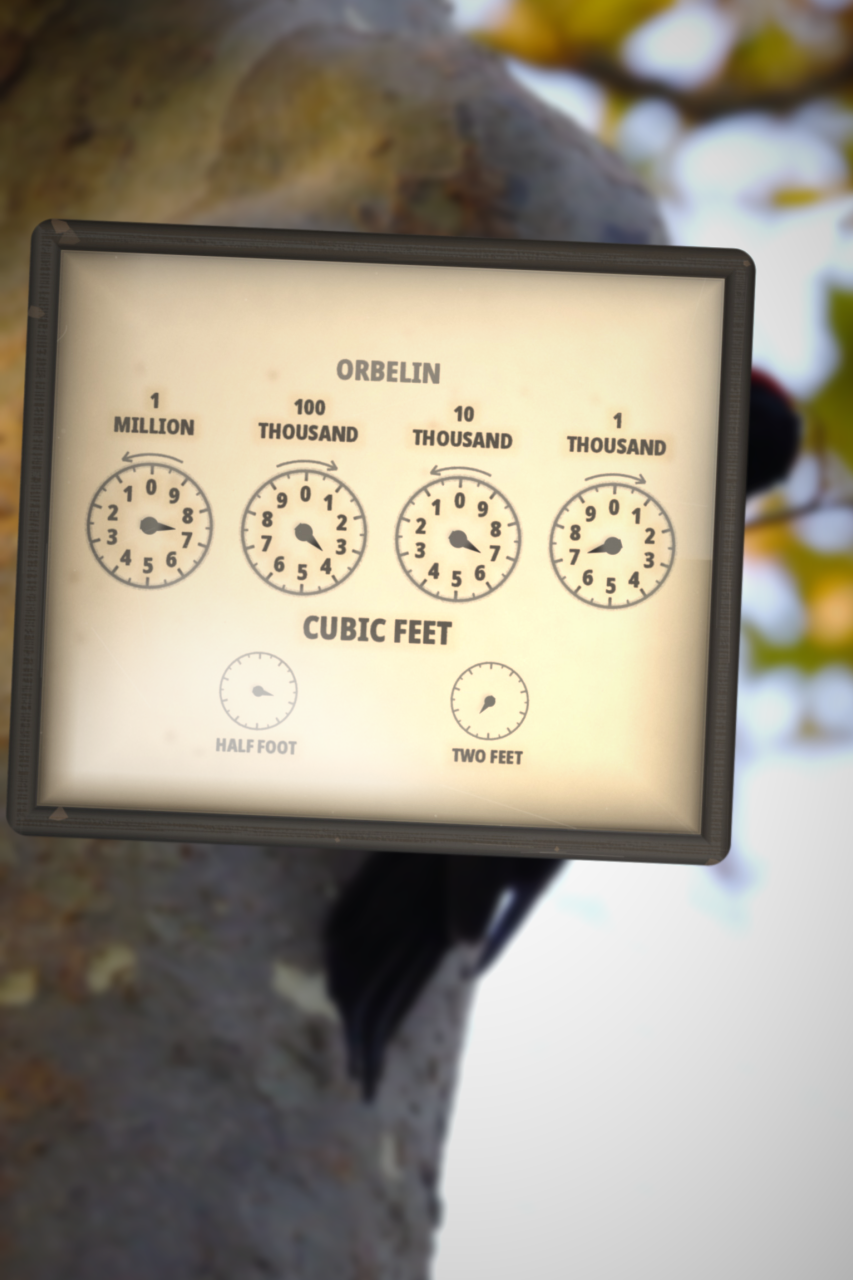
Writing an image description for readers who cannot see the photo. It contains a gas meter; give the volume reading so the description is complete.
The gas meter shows 736700 ft³
